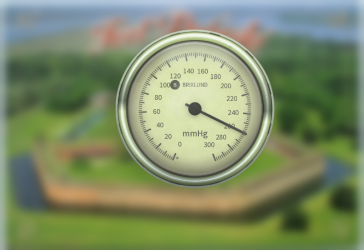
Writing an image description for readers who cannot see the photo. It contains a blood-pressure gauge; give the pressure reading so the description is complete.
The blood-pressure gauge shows 260 mmHg
